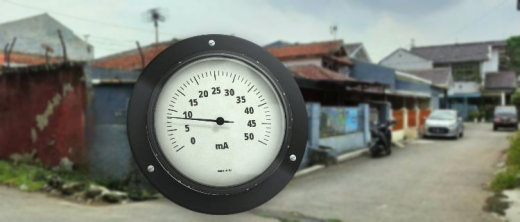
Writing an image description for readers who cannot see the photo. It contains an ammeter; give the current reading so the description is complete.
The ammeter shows 8 mA
